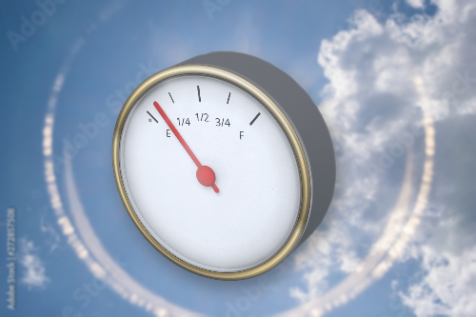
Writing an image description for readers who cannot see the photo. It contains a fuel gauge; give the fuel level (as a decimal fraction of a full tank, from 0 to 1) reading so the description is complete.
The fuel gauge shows 0.125
